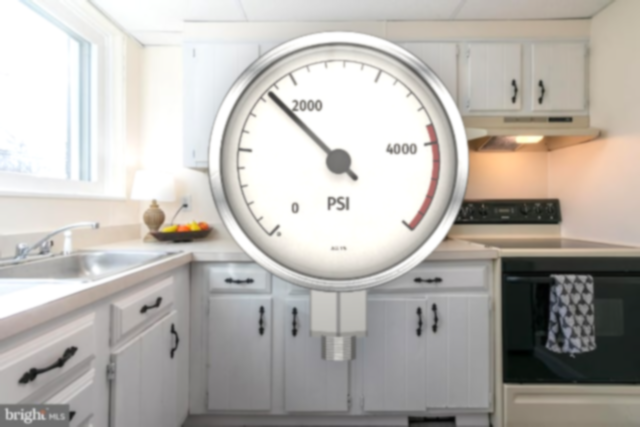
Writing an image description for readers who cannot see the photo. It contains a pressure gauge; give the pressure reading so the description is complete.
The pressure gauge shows 1700 psi
